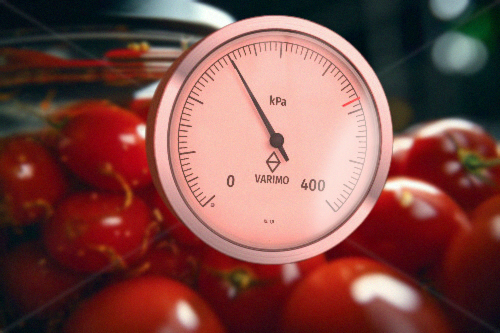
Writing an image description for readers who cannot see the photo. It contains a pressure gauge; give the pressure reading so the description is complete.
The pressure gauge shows 150 kPa
